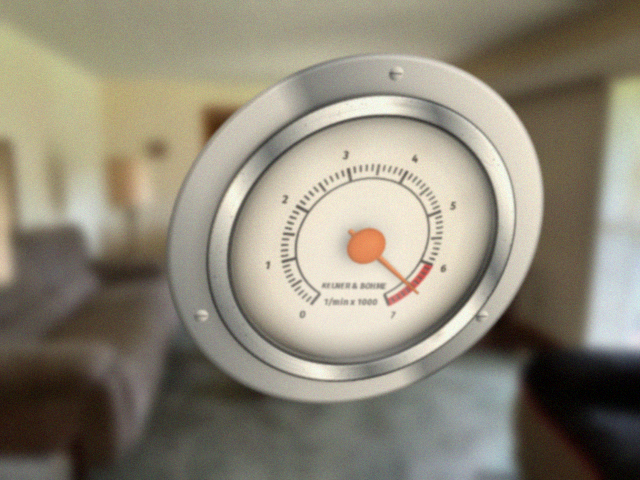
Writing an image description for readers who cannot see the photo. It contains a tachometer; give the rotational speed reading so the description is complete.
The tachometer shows 6500 rpm
